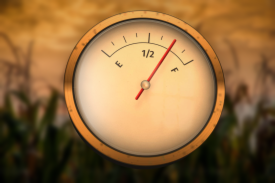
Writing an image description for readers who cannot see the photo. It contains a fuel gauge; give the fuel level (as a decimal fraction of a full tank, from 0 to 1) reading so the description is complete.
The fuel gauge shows 0.75
